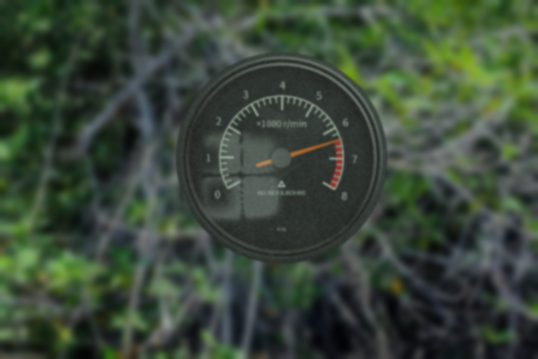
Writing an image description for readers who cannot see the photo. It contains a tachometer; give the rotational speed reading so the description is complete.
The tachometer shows 6400 rpm
